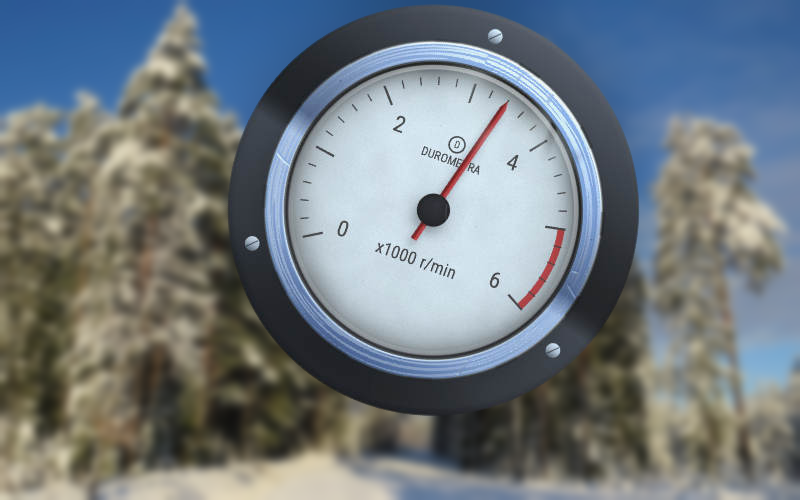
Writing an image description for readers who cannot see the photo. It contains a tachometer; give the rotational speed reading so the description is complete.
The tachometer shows 3400 rpm
